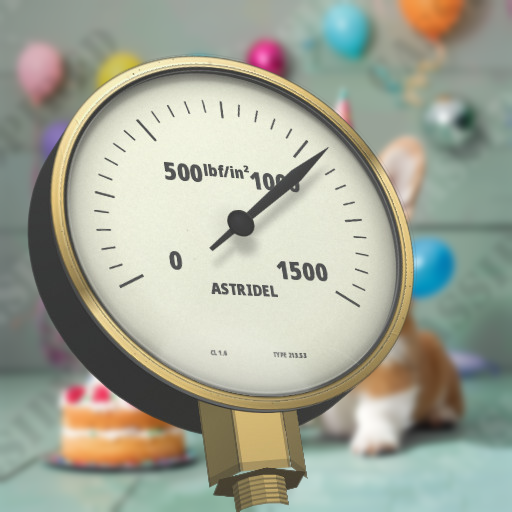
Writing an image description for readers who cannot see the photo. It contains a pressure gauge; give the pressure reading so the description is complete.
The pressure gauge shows 1050 psi
